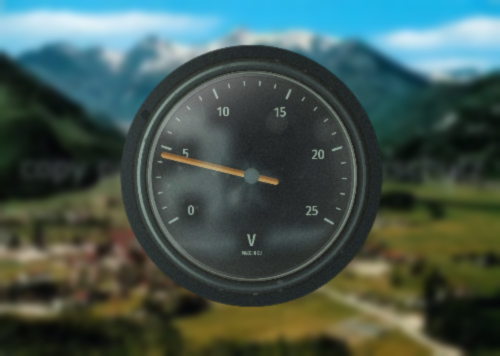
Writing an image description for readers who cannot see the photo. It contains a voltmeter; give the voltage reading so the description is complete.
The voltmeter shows 4.5 V
